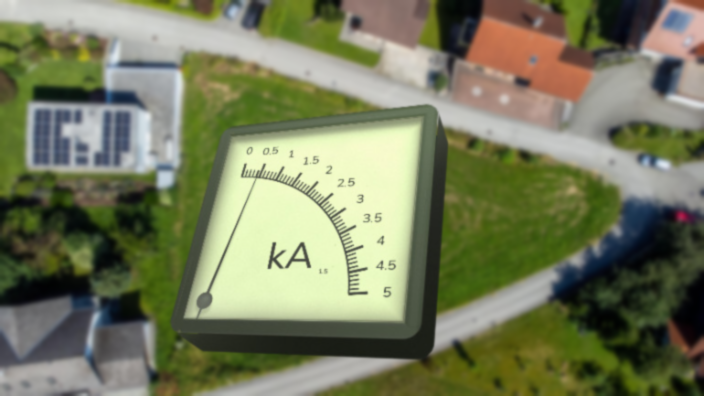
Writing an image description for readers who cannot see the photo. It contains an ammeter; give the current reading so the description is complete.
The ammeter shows 0.5 kA
